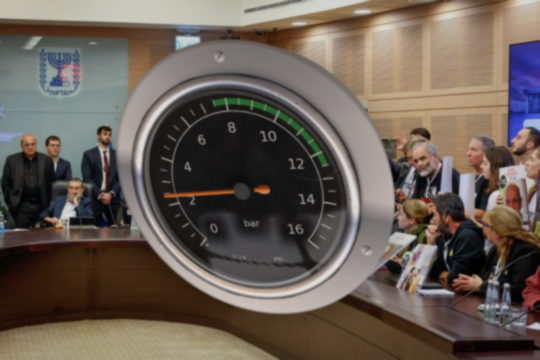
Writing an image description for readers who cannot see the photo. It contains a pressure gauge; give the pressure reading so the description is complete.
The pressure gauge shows 2.5 bar
